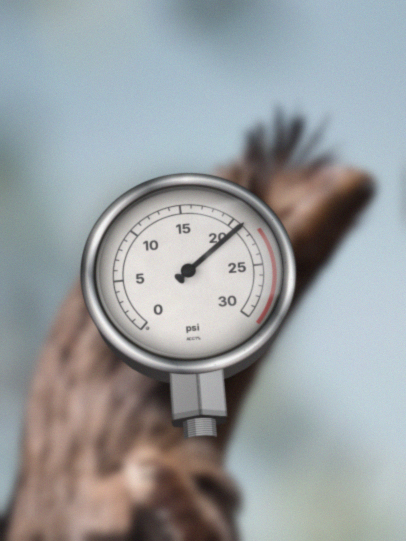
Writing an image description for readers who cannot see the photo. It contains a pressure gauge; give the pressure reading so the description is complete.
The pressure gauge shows 21 psi
